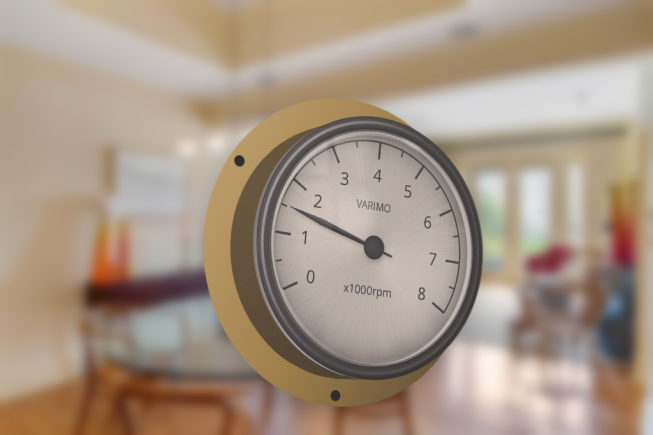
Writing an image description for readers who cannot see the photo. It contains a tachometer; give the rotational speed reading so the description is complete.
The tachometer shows 1500 rpm
